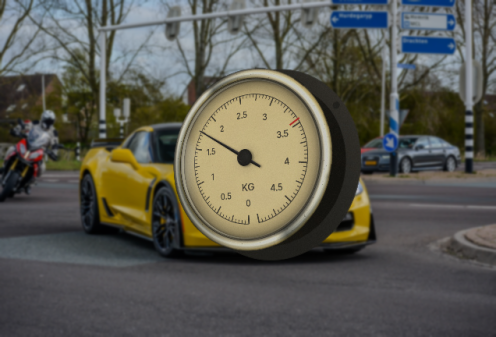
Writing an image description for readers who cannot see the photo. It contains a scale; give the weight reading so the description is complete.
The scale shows 1.75 kg
